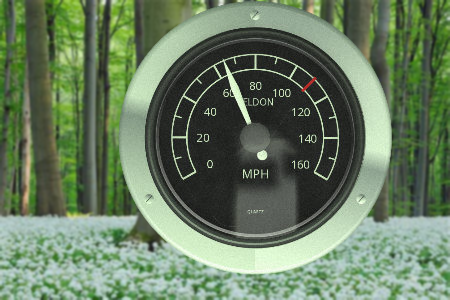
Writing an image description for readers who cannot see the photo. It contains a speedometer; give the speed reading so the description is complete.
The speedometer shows 65 mph
